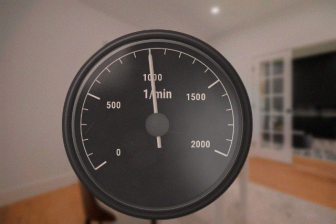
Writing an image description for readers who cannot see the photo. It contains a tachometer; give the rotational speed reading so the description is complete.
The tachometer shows 1000 rpm
